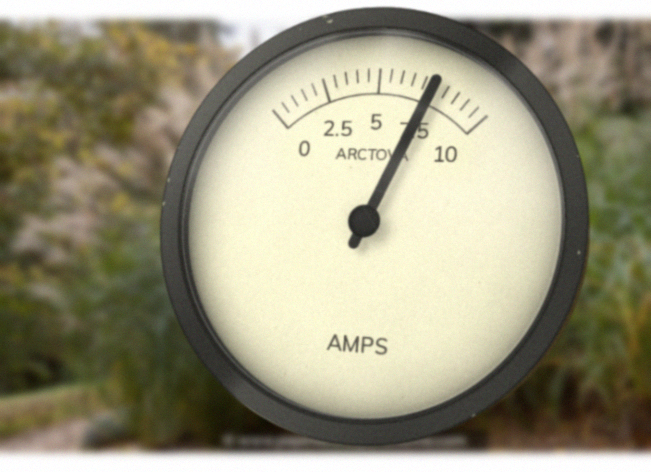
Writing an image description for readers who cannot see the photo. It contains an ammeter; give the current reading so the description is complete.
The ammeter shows 7.5 A
